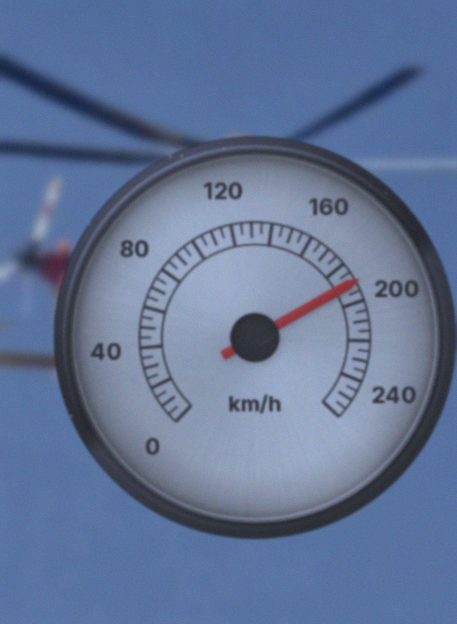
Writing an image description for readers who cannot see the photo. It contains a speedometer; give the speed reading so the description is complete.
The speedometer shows 190 km/h
